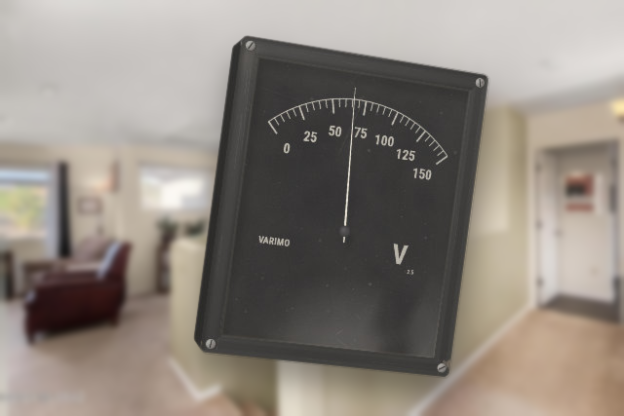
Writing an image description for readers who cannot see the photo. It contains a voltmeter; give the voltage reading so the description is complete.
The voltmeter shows 65 V
